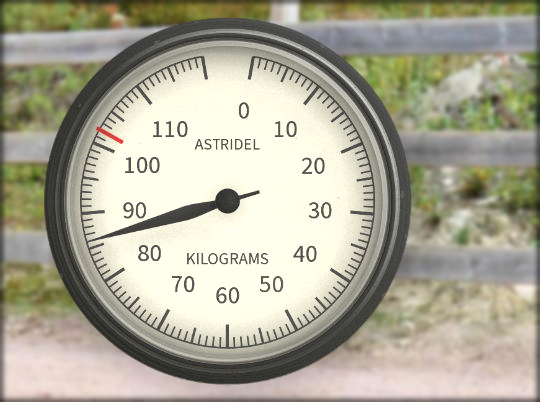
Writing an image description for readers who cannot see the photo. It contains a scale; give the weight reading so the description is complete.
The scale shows 86 kg
